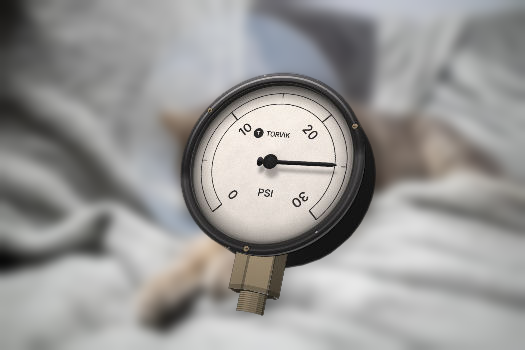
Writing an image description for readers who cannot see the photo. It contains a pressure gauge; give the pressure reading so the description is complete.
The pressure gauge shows 25 psi
